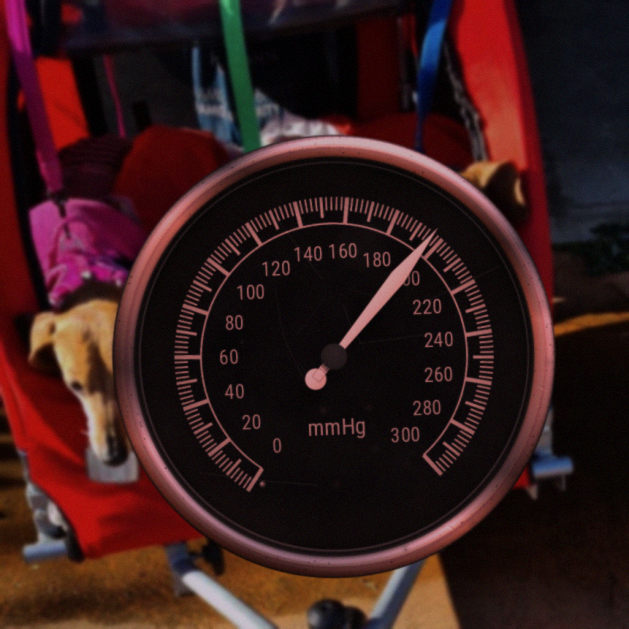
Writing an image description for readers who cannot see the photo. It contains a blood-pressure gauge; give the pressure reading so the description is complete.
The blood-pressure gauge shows 196 mmHg
